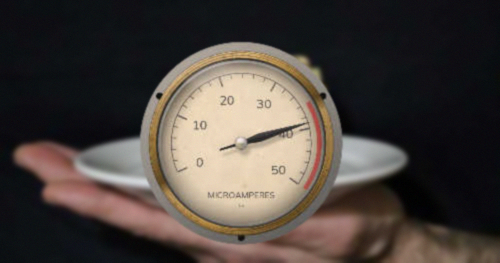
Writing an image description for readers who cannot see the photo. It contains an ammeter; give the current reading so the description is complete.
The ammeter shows 39 µA
